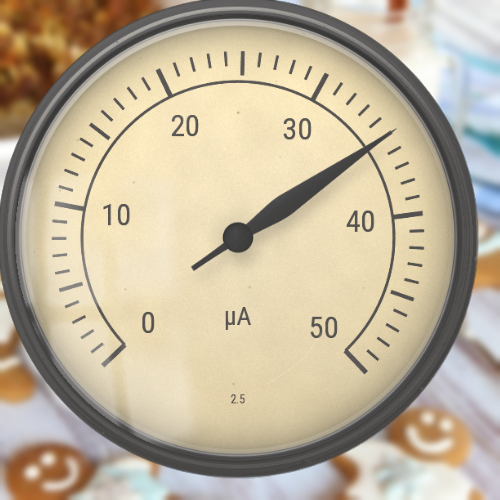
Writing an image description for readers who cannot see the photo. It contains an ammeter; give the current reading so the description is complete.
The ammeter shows 35 µA
